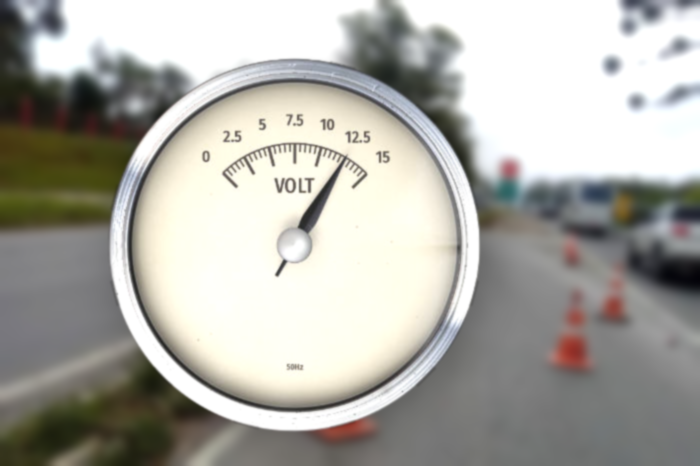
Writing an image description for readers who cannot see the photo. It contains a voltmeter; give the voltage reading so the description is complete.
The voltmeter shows 12.5 V
